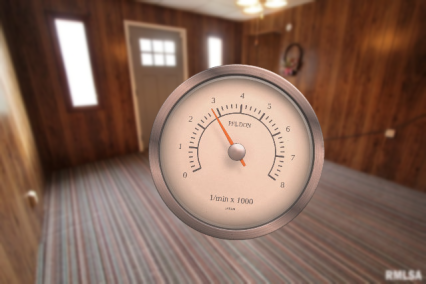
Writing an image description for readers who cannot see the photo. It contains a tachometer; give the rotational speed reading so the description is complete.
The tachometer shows 2800 rpm
